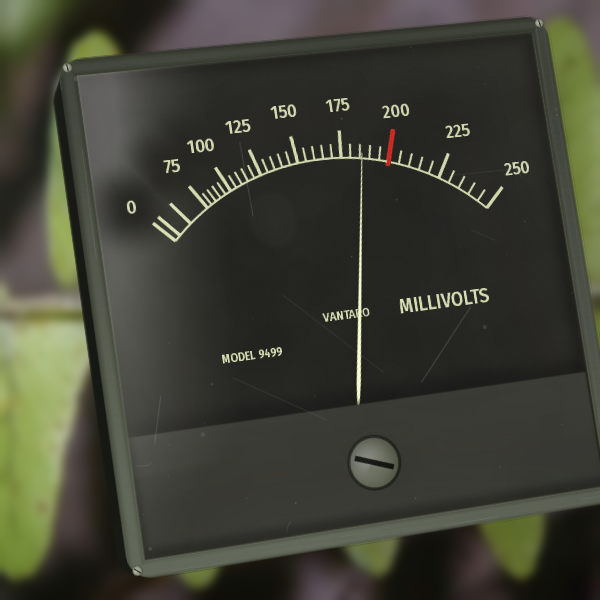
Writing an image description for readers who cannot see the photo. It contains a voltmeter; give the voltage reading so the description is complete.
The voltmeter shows 185 mV
